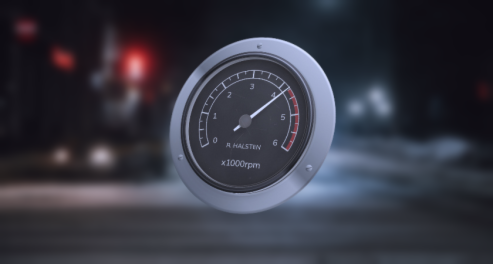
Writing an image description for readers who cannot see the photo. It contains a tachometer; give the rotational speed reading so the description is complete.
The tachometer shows 4250 rpm
